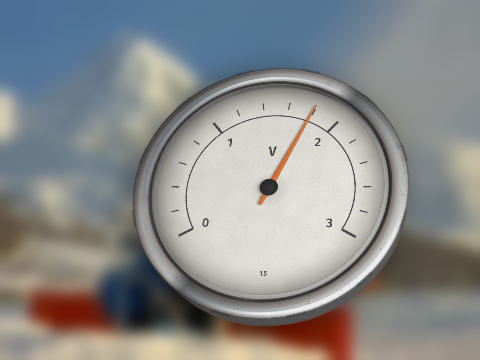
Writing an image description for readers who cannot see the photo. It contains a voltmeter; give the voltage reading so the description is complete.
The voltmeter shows 1.8 V
